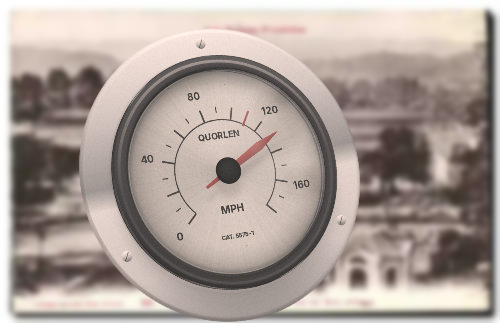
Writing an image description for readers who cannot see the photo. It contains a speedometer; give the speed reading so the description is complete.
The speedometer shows 130 mph
